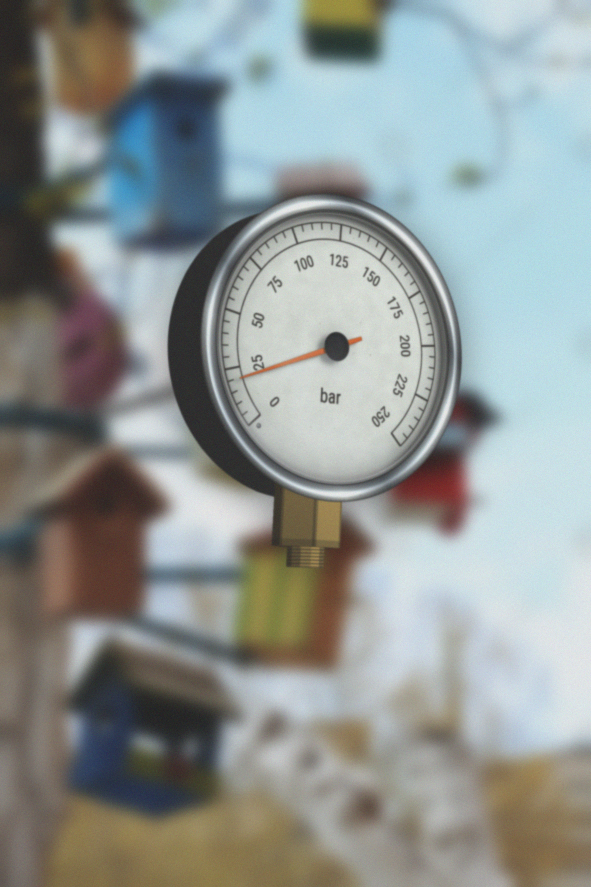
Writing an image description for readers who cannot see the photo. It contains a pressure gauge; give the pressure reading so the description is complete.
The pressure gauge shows 20 bar
